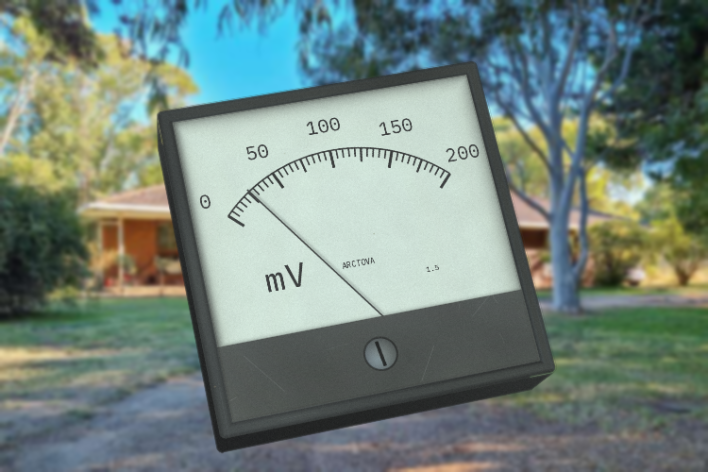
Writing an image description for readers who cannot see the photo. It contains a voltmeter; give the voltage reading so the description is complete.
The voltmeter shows 25 mV
